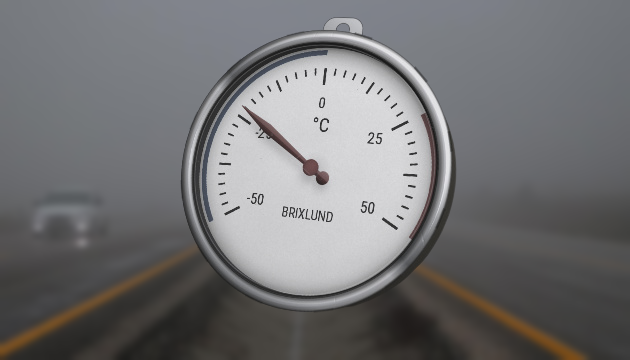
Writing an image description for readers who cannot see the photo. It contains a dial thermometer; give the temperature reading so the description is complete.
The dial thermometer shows -22.5 °C
